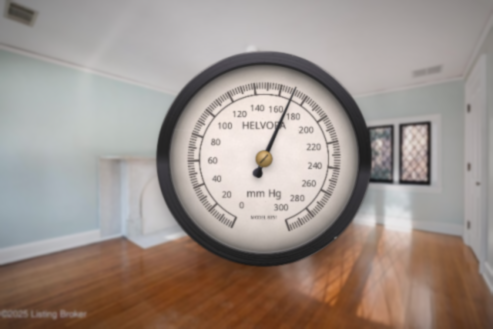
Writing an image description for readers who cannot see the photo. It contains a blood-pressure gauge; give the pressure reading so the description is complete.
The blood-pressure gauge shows 170 mmHg
